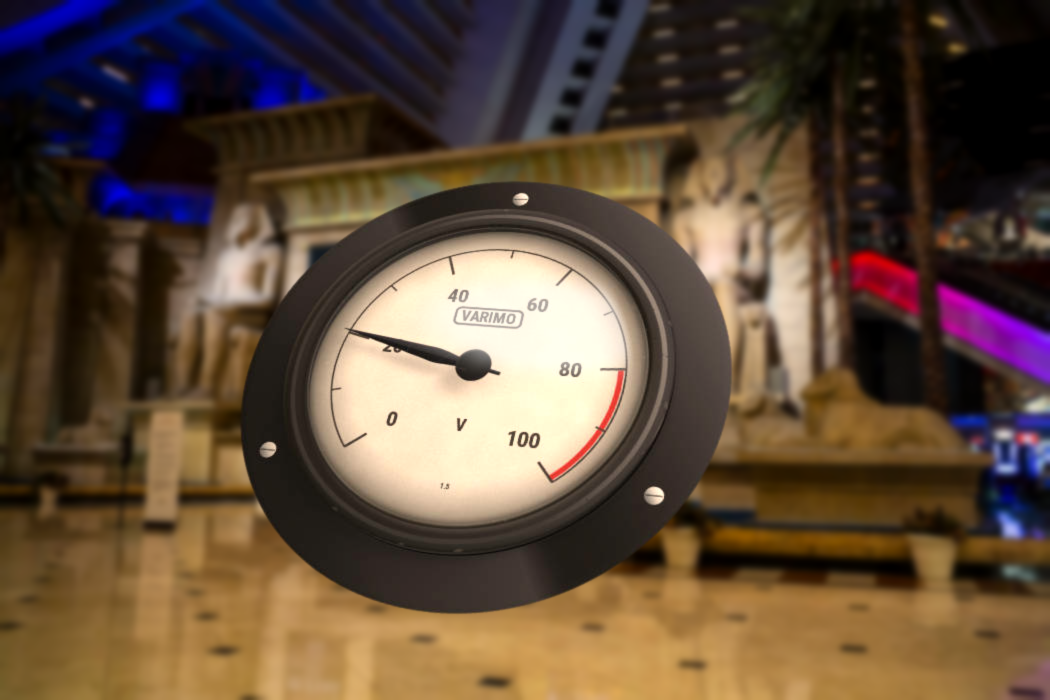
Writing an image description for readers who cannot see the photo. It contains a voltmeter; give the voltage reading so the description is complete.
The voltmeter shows 20 V
